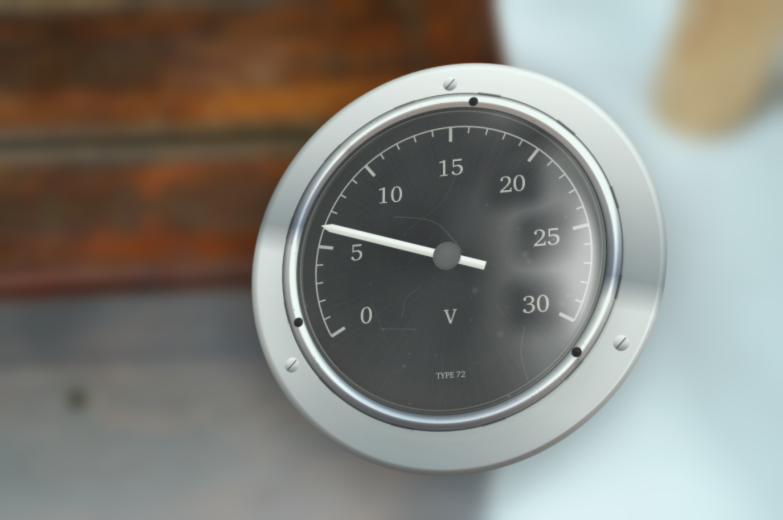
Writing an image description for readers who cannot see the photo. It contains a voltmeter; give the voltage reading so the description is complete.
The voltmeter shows 6 V
